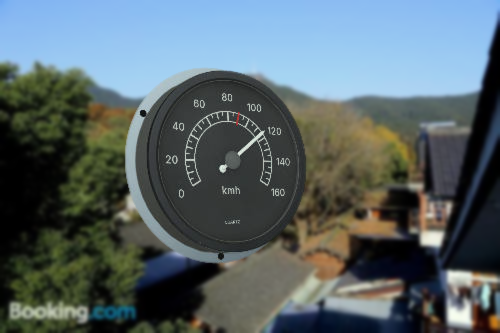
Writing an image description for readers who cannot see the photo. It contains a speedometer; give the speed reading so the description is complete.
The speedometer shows 115 km/h
